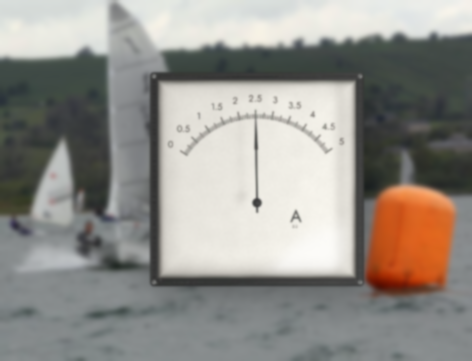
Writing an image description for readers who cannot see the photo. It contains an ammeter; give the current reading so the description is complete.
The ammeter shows 2.5 A
